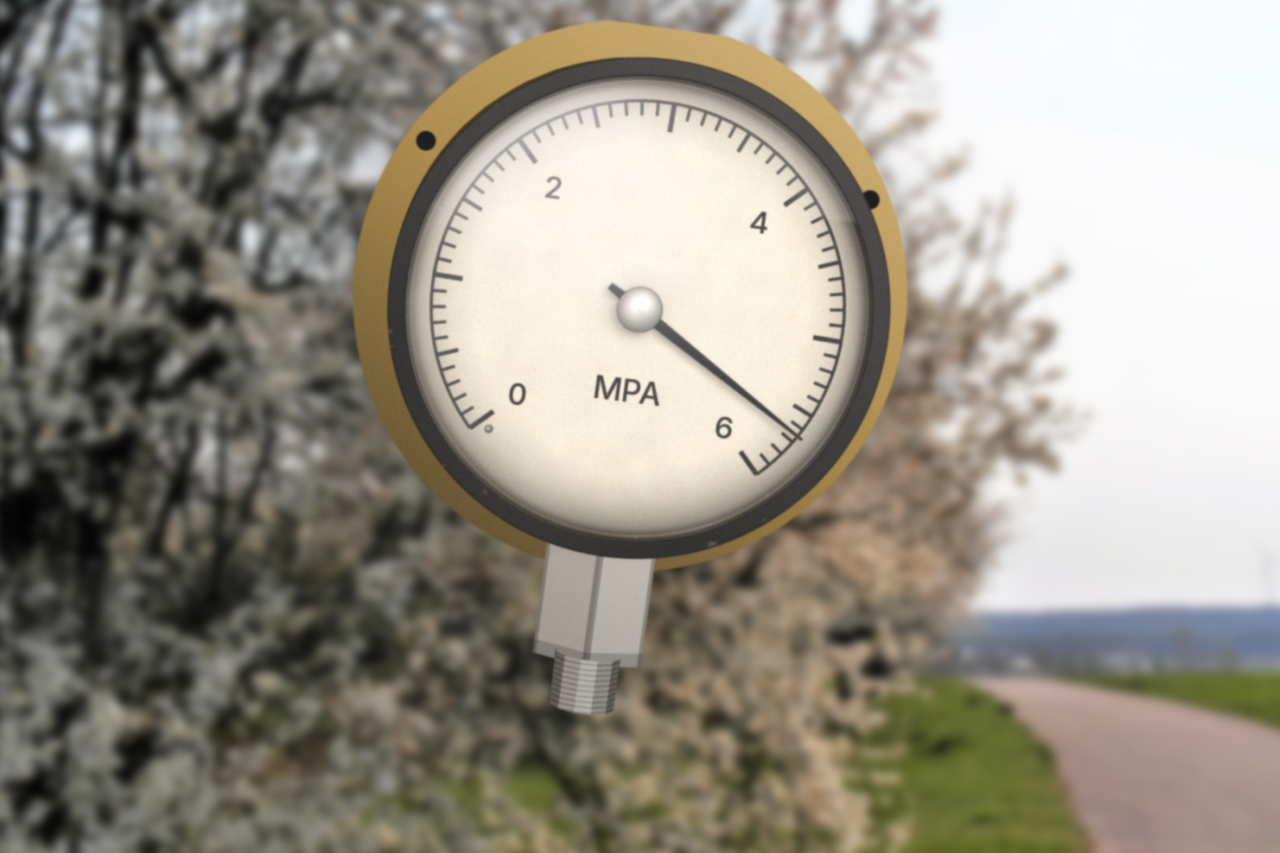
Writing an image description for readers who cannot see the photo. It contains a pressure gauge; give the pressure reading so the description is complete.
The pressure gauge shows 5.65 MPa
